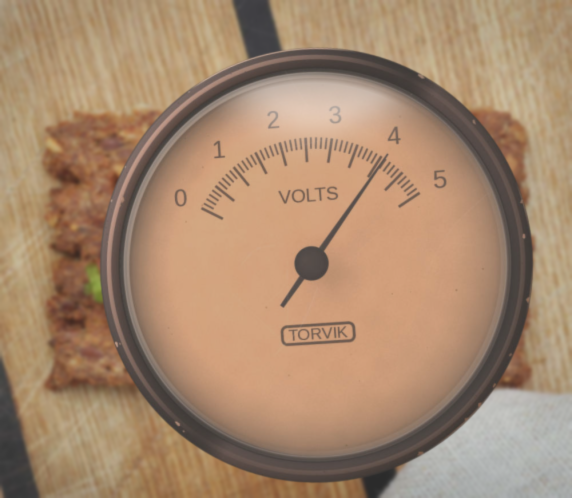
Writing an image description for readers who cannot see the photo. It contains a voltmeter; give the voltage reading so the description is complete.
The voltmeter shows 4.1 V
